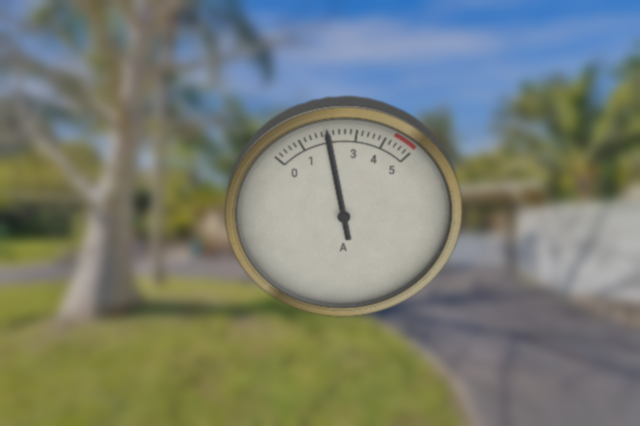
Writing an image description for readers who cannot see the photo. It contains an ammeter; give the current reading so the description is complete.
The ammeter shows 2 A
